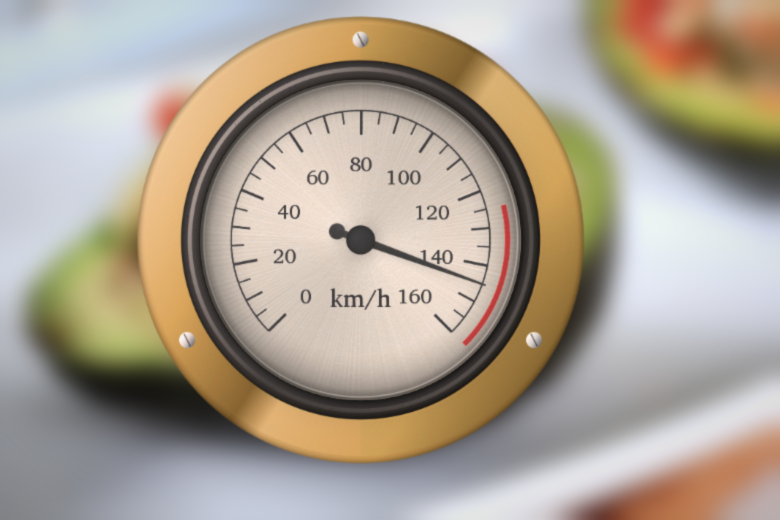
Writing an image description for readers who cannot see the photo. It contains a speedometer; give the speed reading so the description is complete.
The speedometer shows 145 km/h
